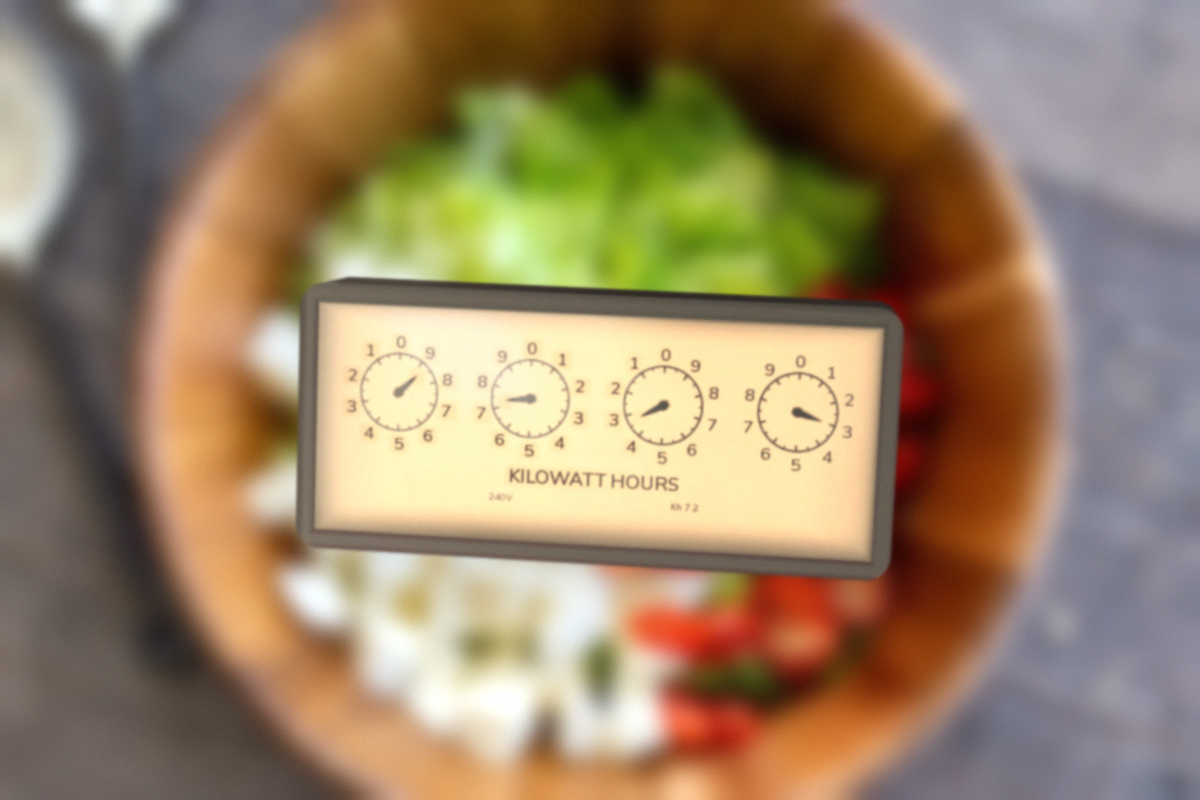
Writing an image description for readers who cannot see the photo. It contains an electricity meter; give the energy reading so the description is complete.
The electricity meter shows 8733 kWh
